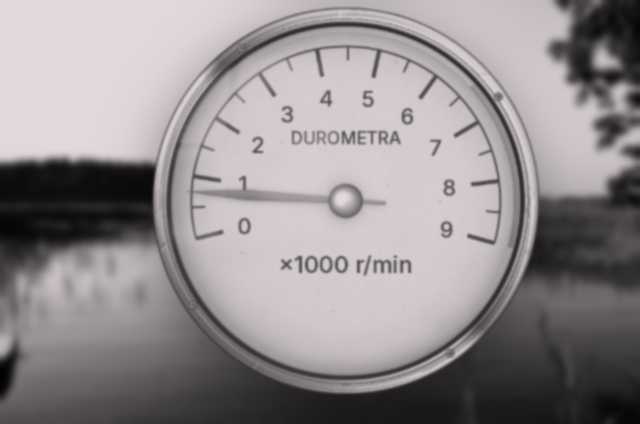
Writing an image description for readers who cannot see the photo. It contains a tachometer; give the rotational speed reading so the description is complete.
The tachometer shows 750 rpm
